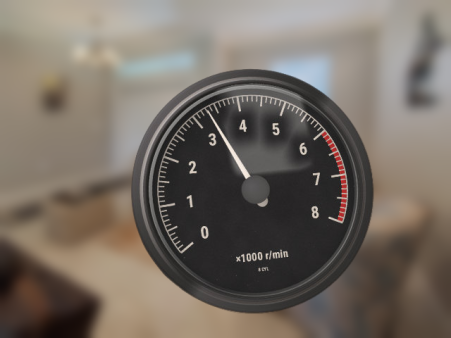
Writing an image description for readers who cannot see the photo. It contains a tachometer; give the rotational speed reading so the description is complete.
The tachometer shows 3300 rpm
